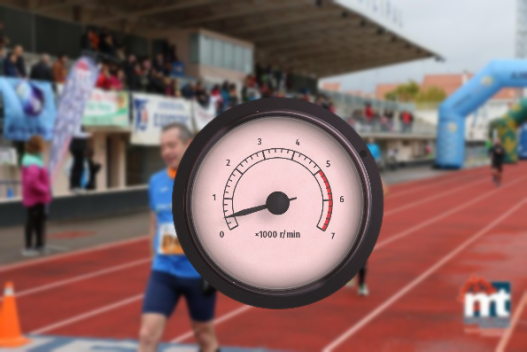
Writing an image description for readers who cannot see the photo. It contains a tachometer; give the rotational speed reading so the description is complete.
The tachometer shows 400 rpm
